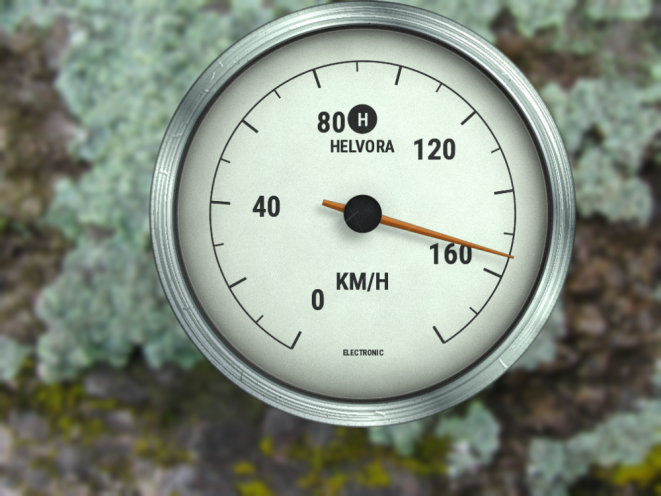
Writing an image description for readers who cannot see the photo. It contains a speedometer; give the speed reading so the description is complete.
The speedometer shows 155 km/h
